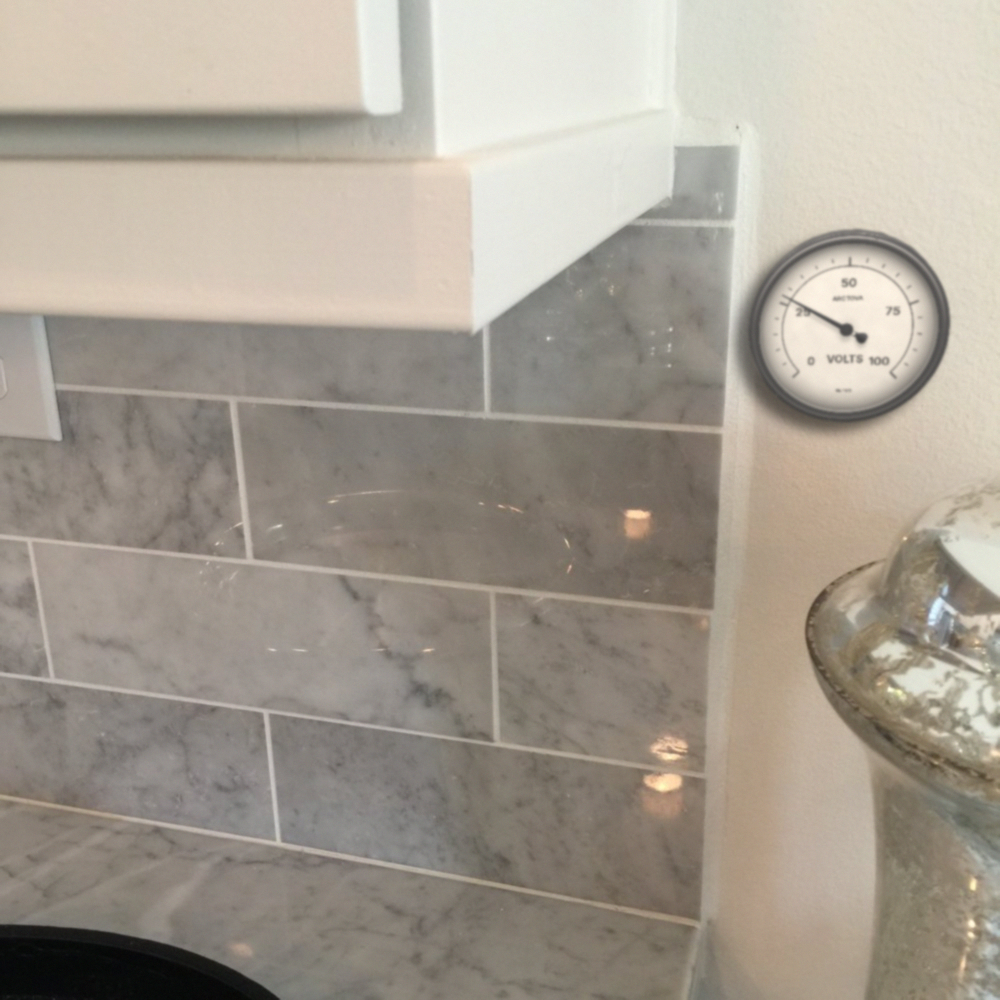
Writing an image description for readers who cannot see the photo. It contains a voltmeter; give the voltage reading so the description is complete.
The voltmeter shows 27.5 V
